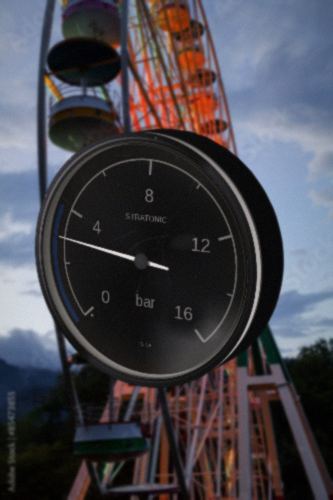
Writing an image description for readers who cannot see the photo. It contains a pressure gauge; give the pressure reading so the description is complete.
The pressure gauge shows 3 bar
